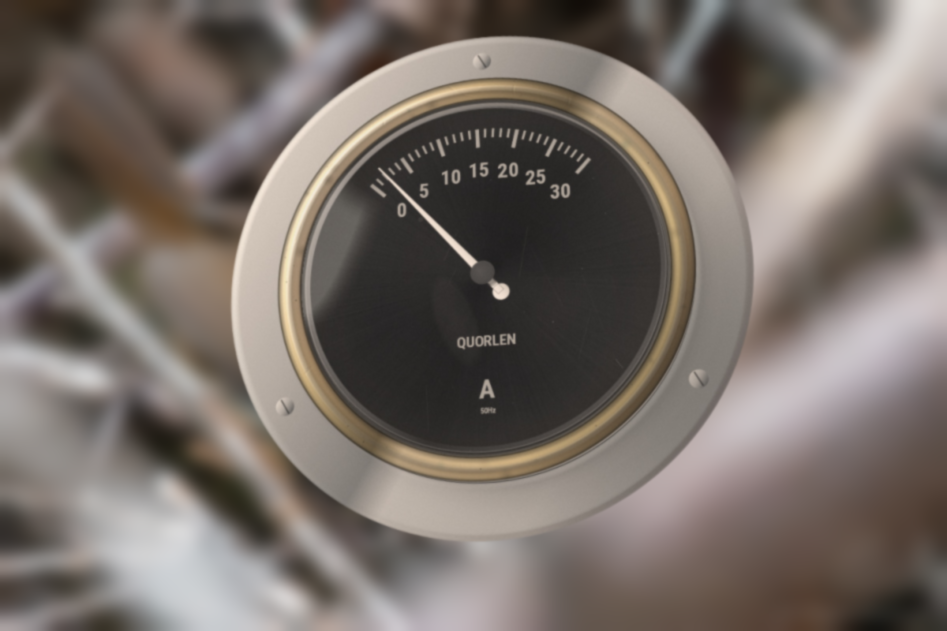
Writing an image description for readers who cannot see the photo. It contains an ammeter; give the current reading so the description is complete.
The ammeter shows 2 A
